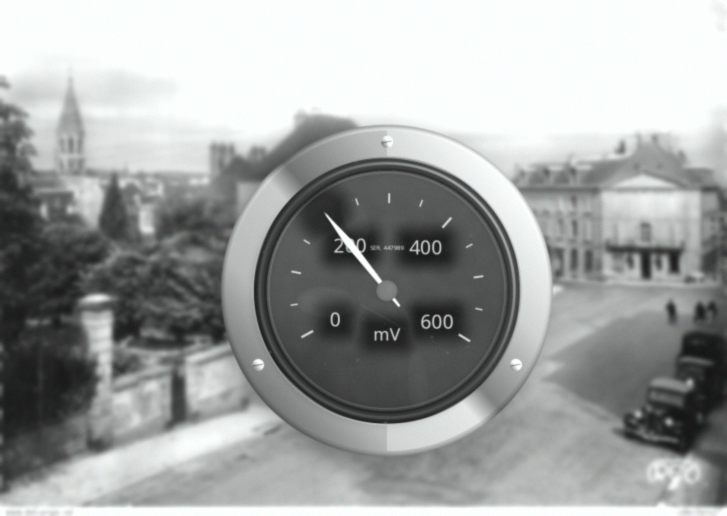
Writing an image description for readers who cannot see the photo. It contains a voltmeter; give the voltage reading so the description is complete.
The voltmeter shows 200 mV
